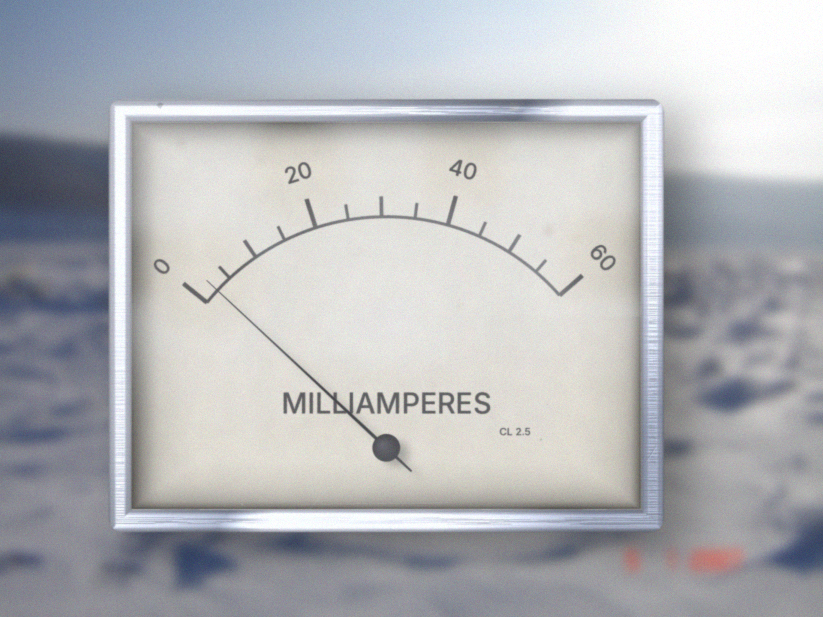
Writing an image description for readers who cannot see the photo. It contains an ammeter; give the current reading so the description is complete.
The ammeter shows 2.5 mA
